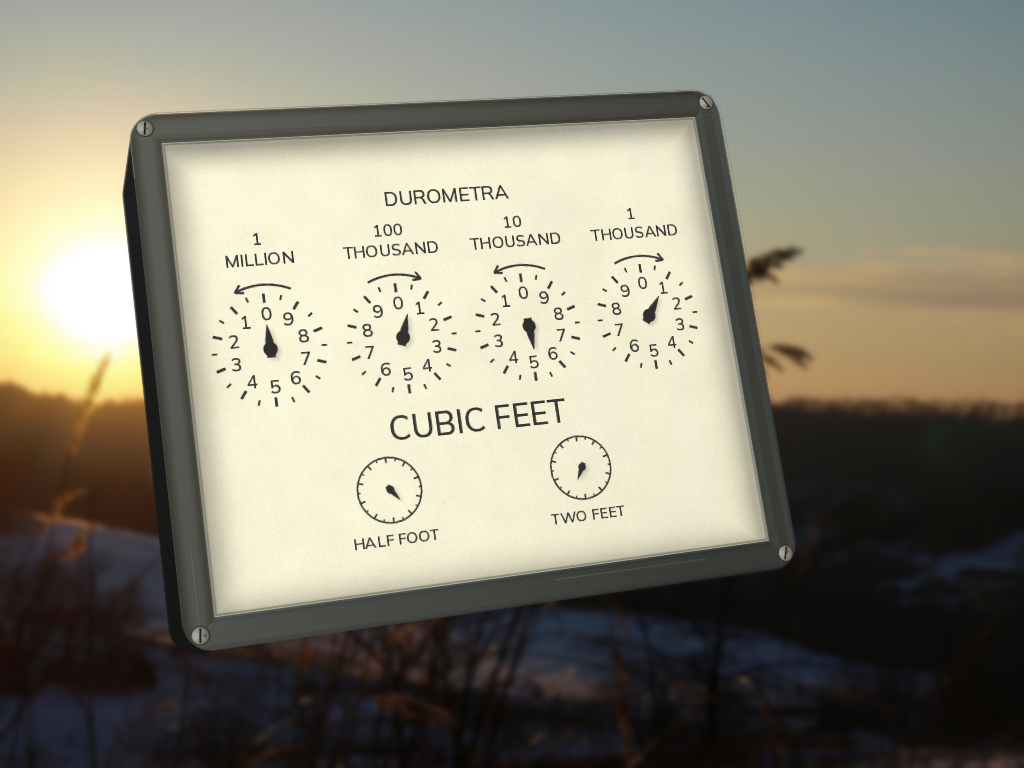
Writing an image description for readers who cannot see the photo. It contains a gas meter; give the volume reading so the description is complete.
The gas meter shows 5100 ft³
